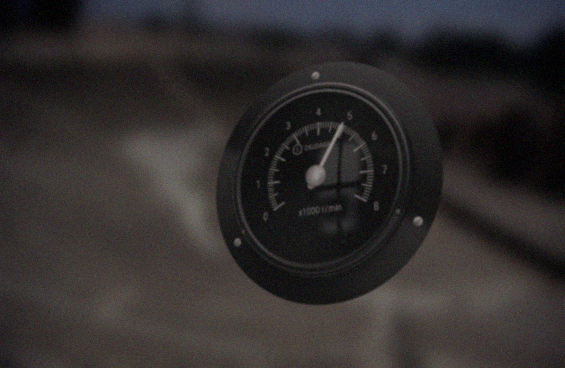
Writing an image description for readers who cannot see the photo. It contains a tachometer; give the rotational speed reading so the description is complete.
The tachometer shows 5000 rpm
